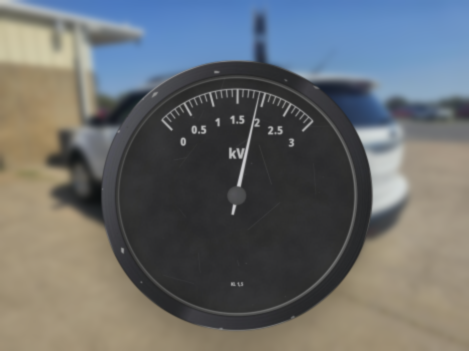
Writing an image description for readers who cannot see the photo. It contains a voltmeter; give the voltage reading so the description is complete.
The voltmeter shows 1.9 kV
